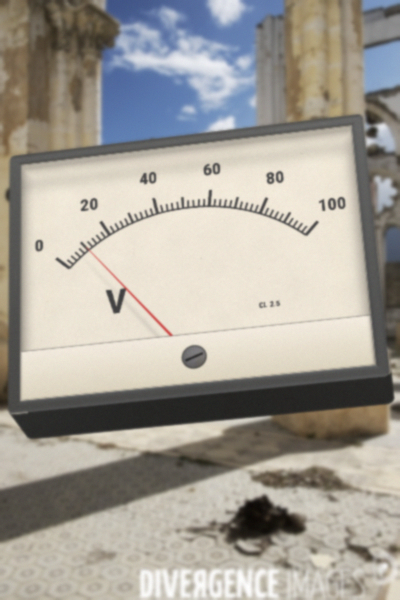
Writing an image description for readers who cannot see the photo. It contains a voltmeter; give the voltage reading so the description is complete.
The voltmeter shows 10 V
